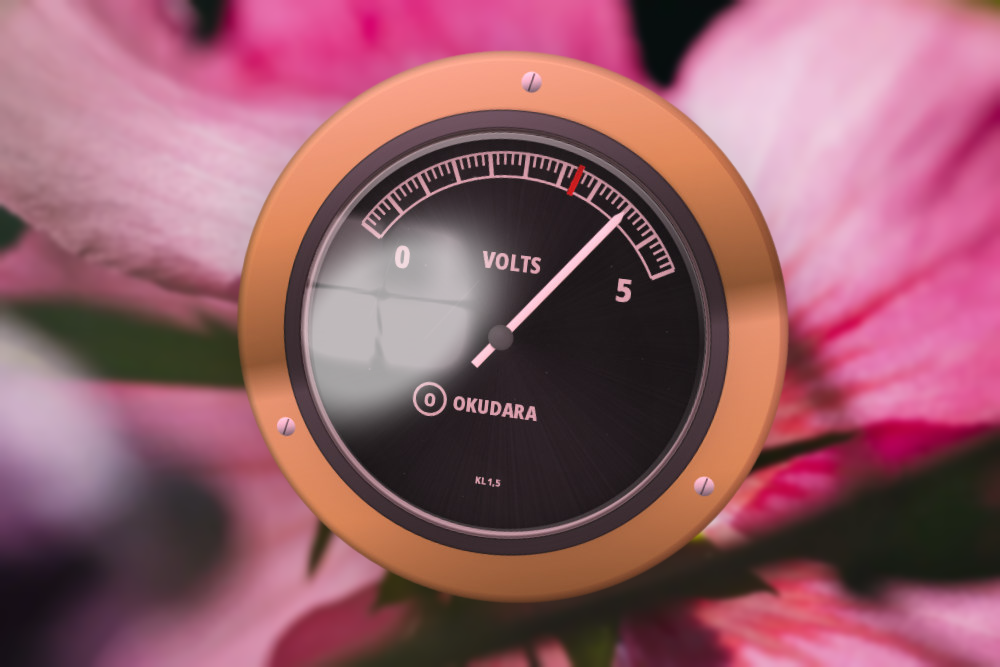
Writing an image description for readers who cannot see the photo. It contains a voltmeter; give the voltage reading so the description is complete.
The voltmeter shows 4 V
